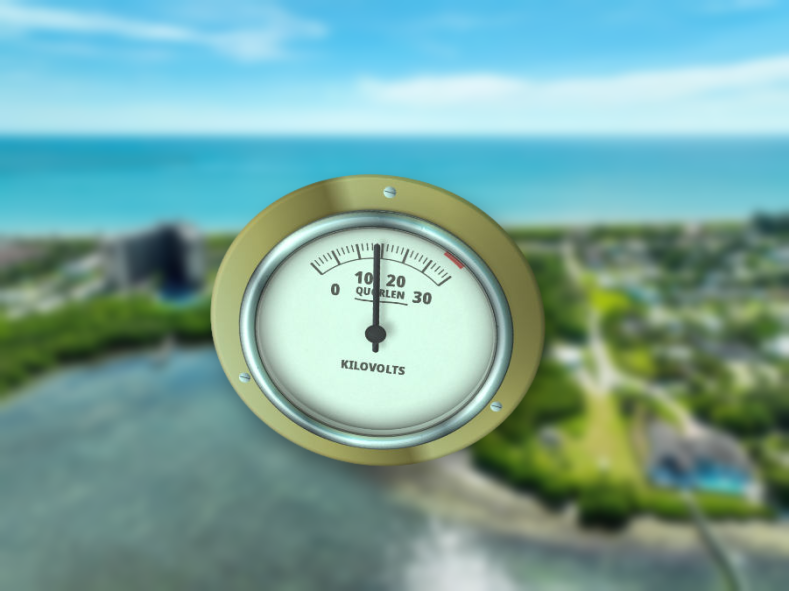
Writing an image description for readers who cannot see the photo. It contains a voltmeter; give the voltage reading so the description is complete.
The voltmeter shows 14 kV
